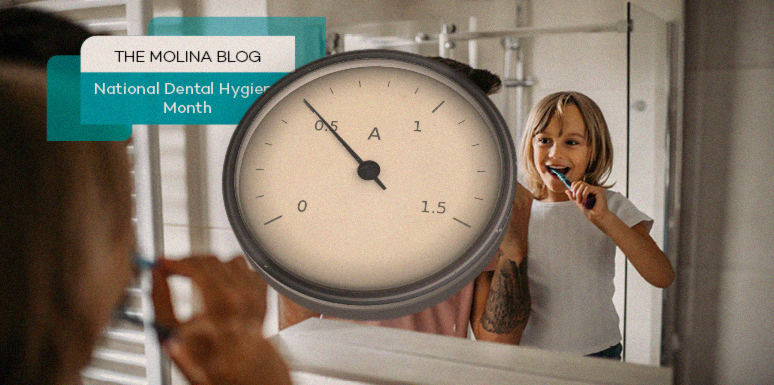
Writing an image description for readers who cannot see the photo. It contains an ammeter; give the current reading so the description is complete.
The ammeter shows 0.5 A
